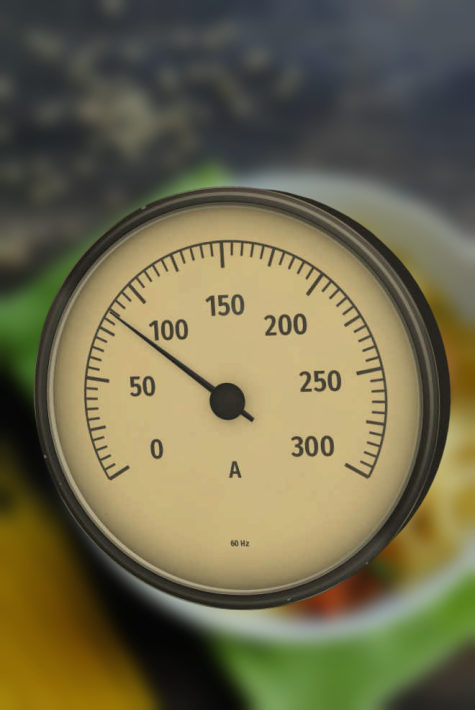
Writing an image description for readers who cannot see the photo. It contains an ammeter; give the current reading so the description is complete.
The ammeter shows 85 A
